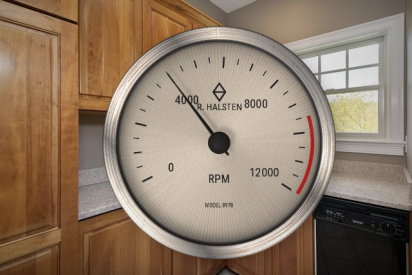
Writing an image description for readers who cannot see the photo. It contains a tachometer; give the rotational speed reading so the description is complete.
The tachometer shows 4000 rpm
